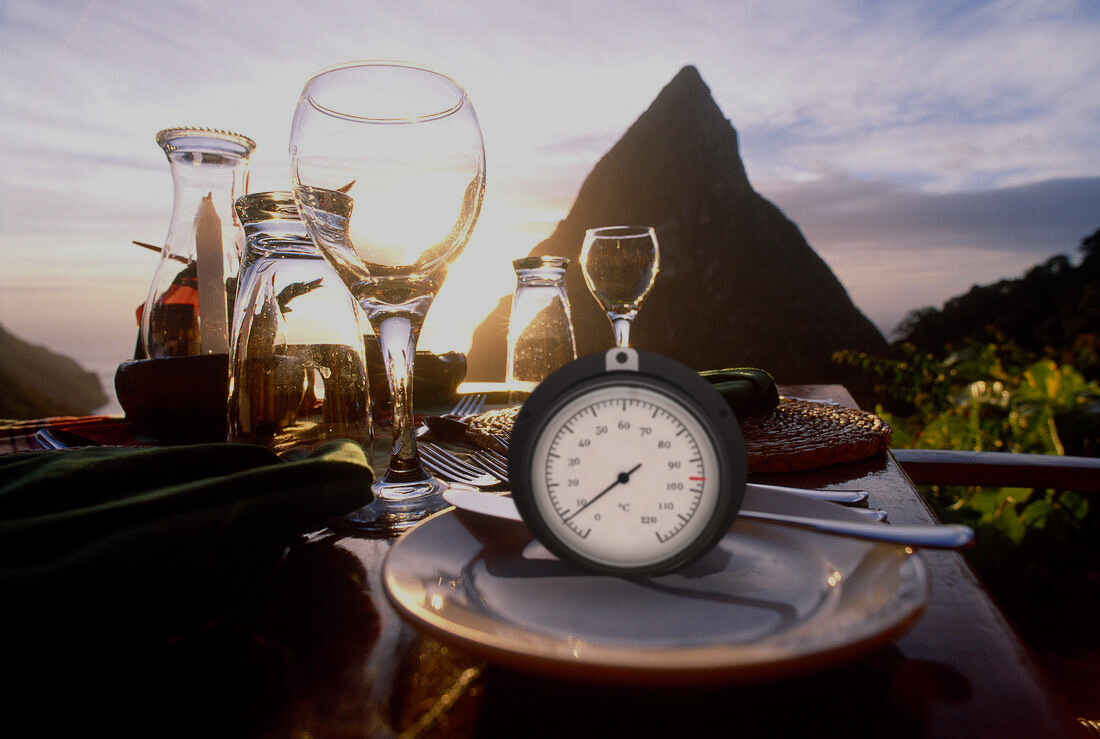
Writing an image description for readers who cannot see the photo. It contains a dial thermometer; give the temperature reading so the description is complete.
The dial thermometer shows 8 °C
